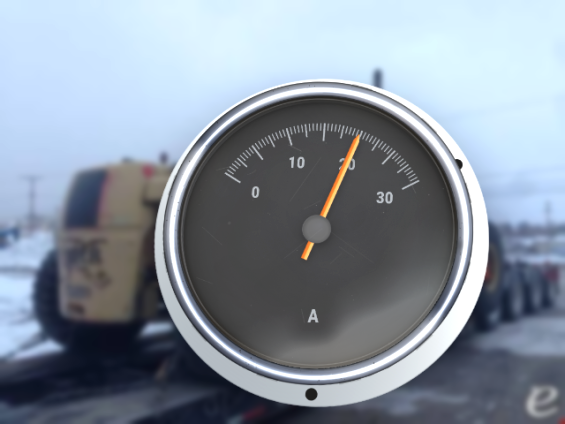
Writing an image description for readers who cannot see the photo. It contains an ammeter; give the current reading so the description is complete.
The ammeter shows 20 A
